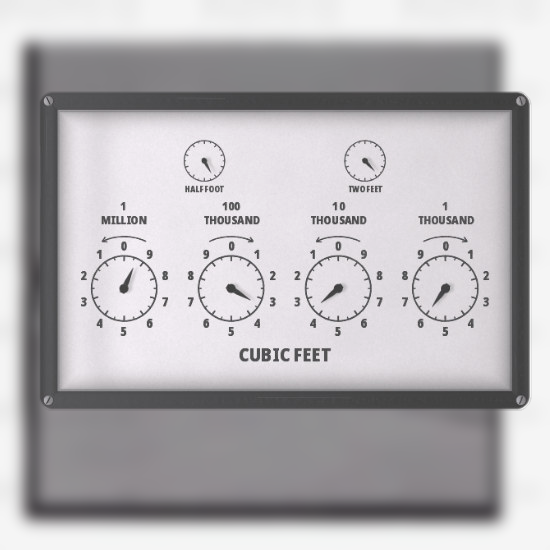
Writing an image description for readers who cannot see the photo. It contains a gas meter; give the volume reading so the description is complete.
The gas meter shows 933600 ft³
